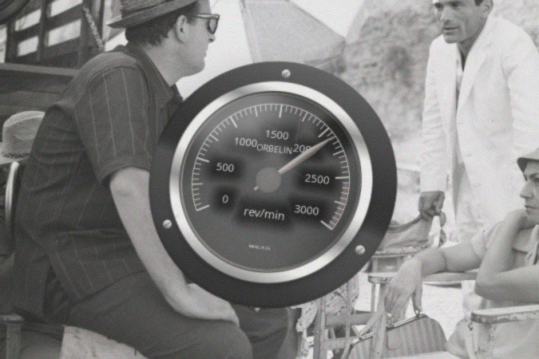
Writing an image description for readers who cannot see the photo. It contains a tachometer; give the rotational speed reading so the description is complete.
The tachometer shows 2100 rpm
